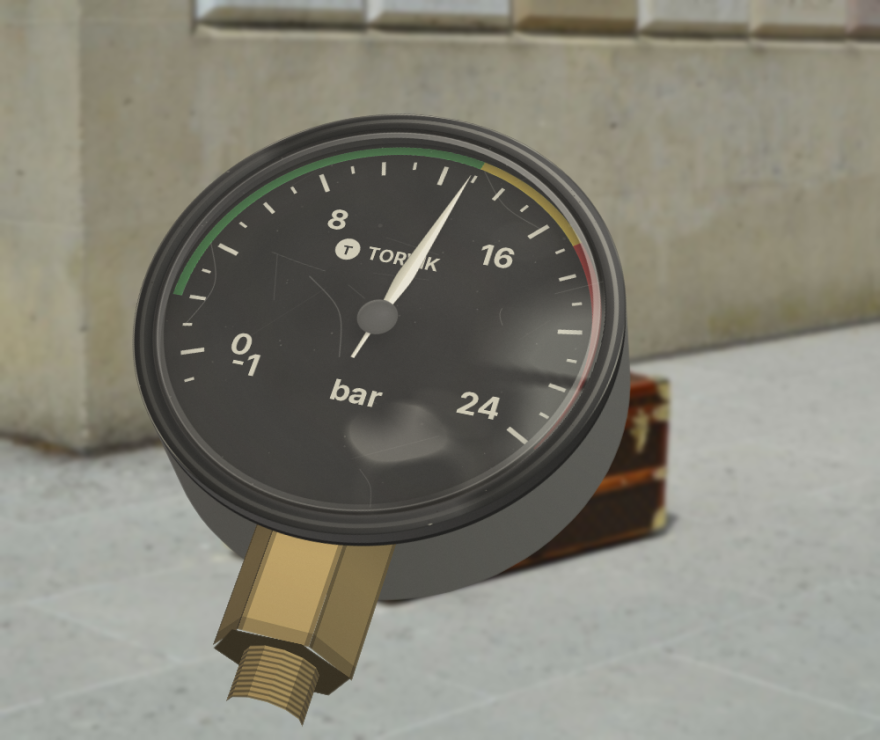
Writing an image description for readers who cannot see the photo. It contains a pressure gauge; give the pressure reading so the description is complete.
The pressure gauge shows 13 bar
